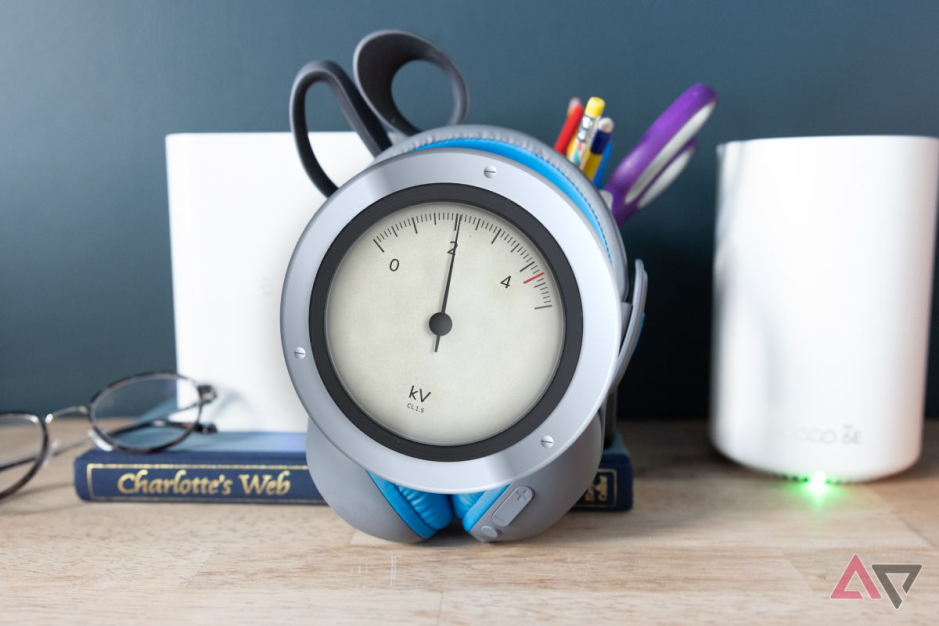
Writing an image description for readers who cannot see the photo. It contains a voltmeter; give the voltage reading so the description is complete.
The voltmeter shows 2.1 kV
